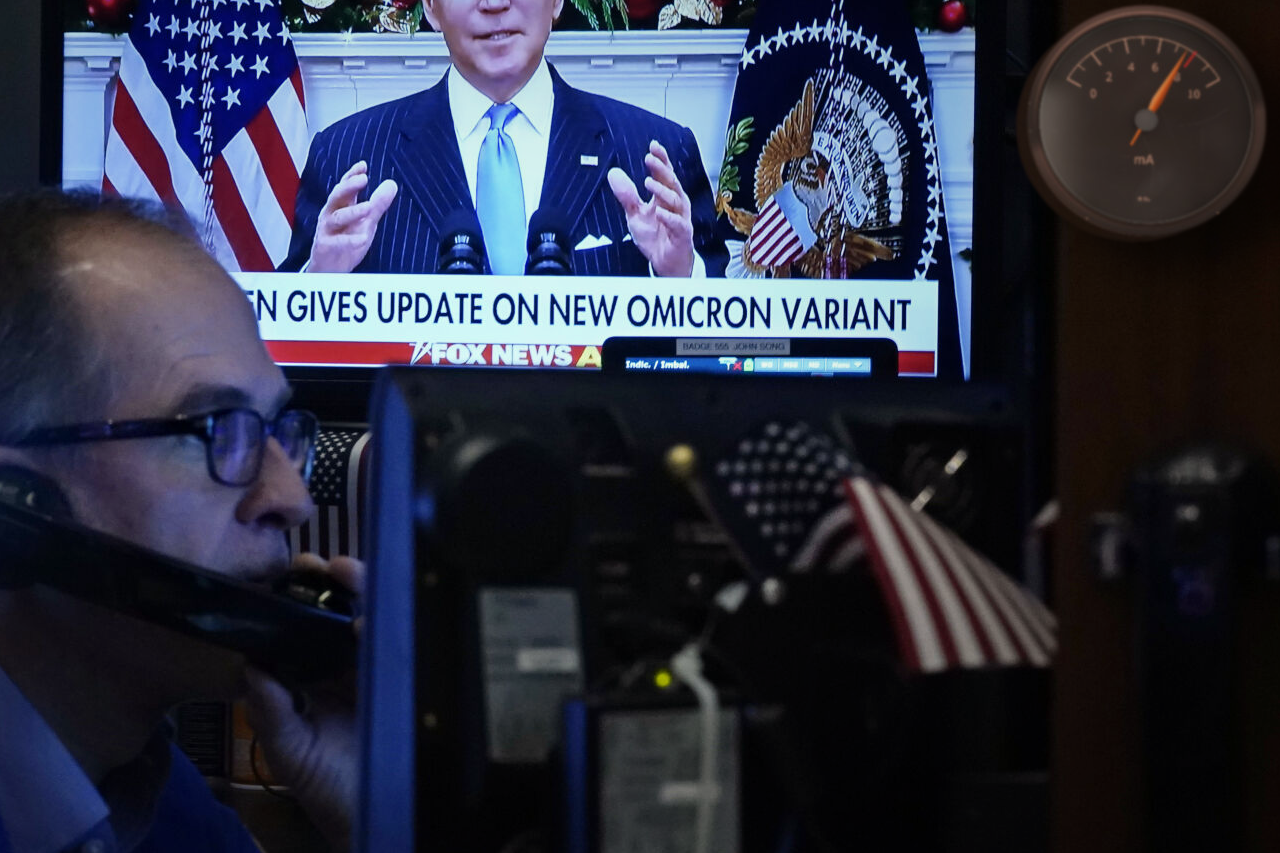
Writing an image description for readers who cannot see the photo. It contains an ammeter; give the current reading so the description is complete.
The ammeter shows 7.5 mA
